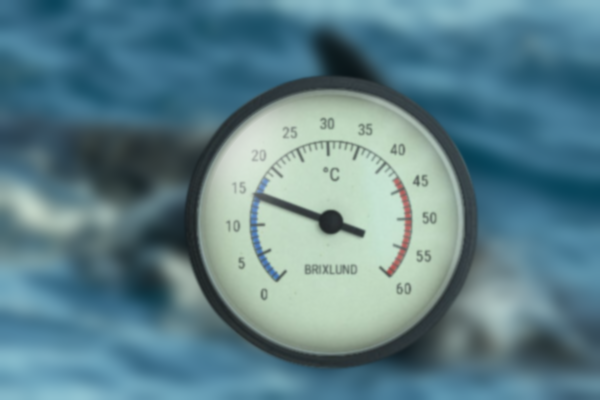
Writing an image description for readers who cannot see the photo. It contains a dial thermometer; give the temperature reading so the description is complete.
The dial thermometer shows 15 °C
